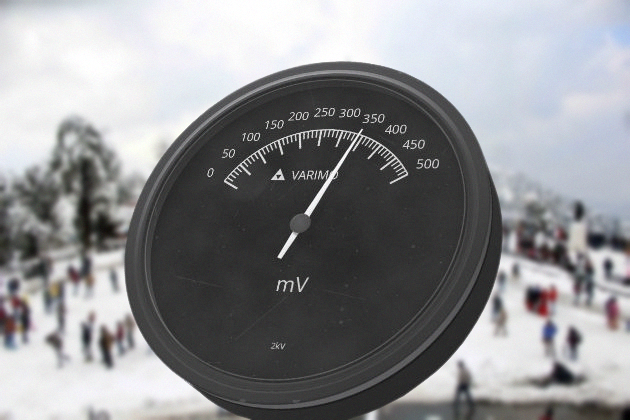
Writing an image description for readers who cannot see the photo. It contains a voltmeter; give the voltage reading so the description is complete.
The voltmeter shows 350 mV
